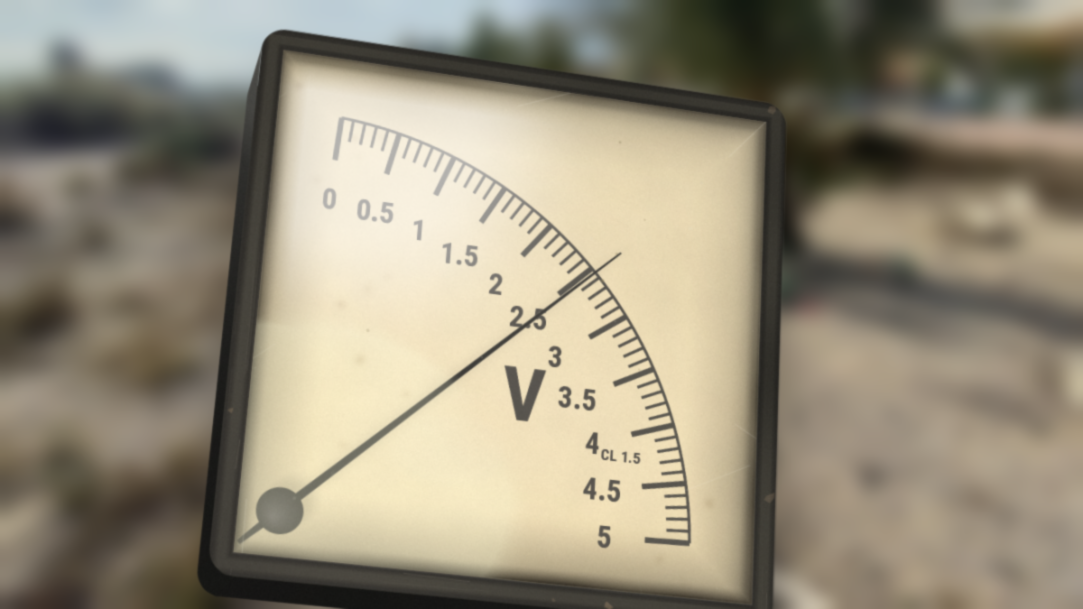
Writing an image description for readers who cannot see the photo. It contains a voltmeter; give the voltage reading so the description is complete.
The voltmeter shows 2.55 V
